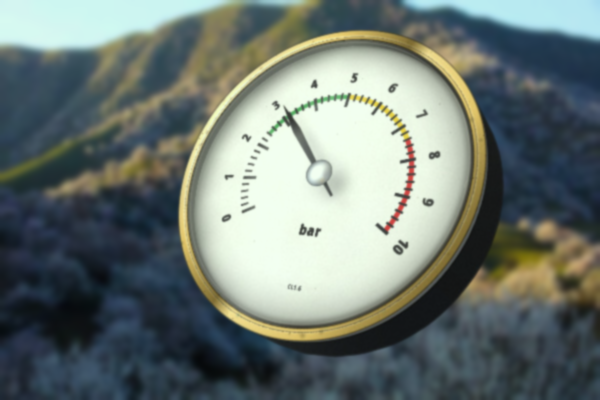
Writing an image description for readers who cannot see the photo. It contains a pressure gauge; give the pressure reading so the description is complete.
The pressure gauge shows 3.2 bar
